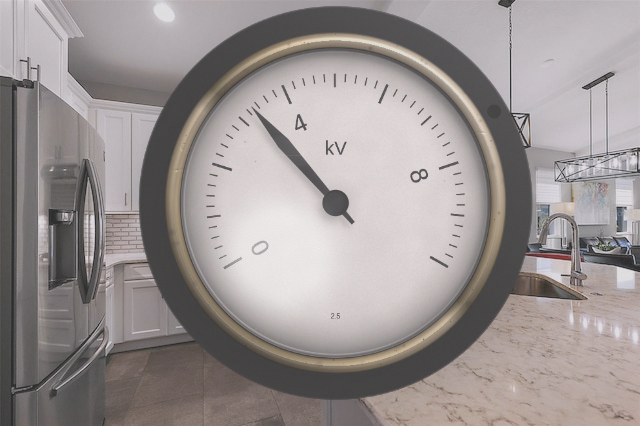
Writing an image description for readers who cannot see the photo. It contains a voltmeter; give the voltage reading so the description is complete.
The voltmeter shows 3.3 kV
